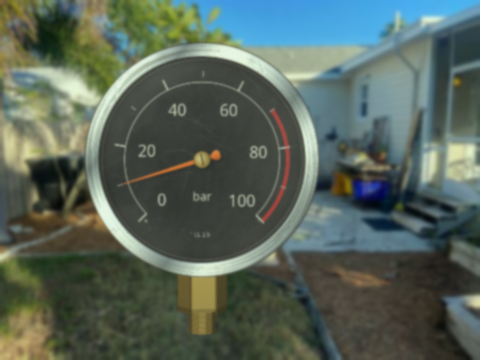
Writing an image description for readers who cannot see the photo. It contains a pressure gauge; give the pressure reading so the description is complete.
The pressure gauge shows 10 bar
